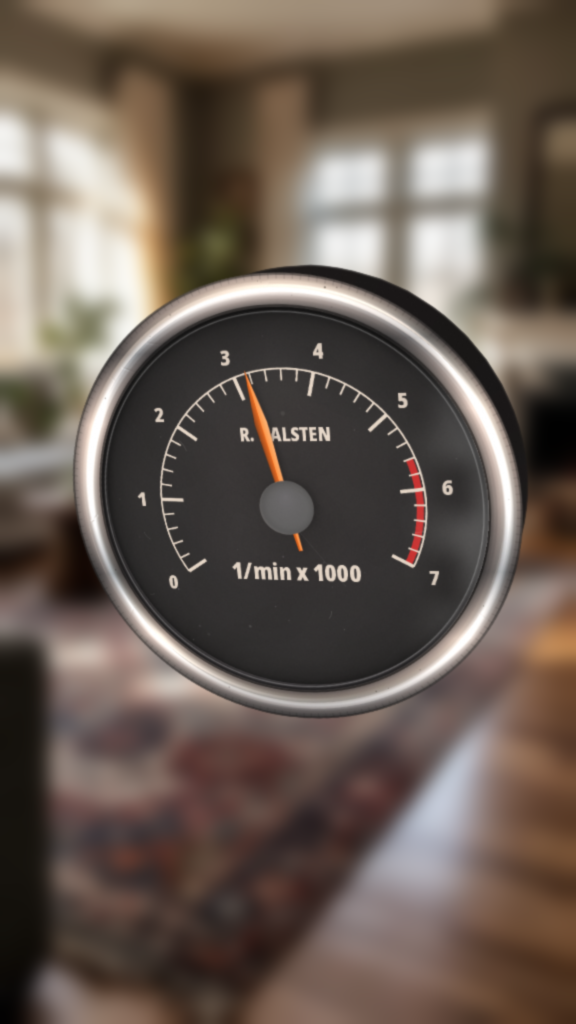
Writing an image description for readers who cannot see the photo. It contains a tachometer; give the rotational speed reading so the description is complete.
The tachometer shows 3200 rpm
